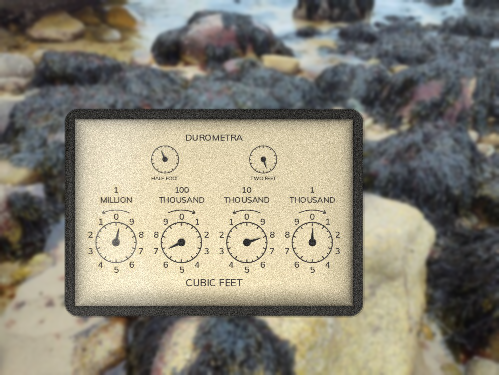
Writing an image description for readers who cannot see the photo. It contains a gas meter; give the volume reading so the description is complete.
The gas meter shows 968000 ft³
